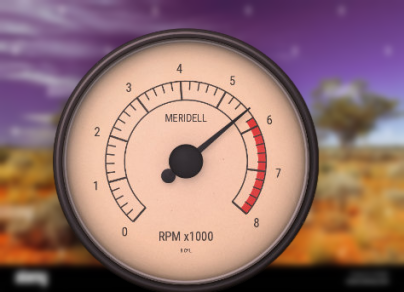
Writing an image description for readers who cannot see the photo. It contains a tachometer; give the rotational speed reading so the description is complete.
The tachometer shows 5600 rpm
